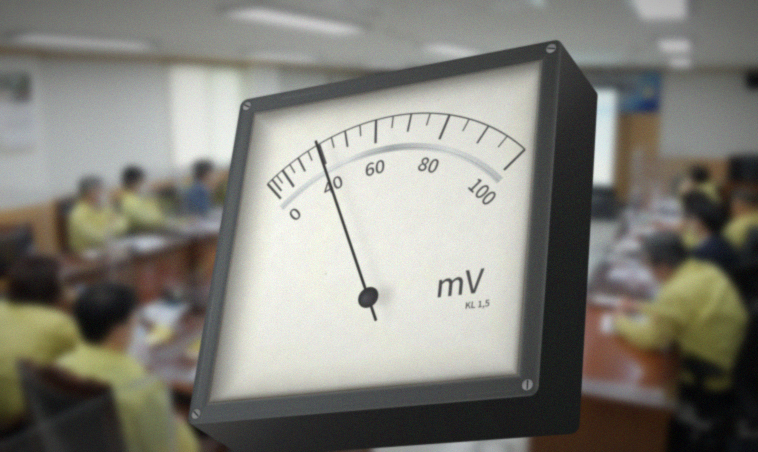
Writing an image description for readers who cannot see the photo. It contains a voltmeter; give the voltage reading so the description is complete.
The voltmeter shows 40 mV
